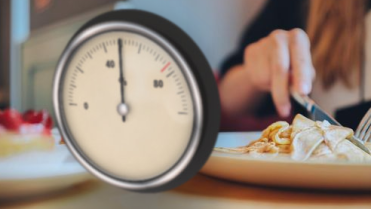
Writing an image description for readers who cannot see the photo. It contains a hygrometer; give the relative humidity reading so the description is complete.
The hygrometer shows 50 %
